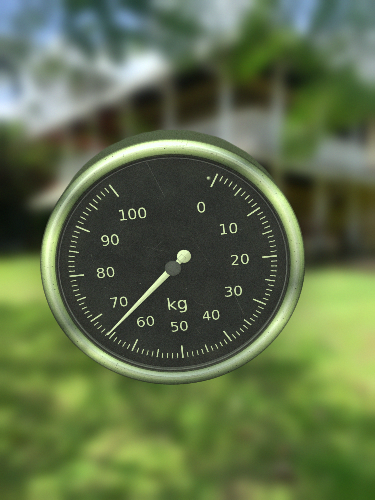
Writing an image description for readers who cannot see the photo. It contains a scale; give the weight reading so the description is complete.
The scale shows 66 kg
